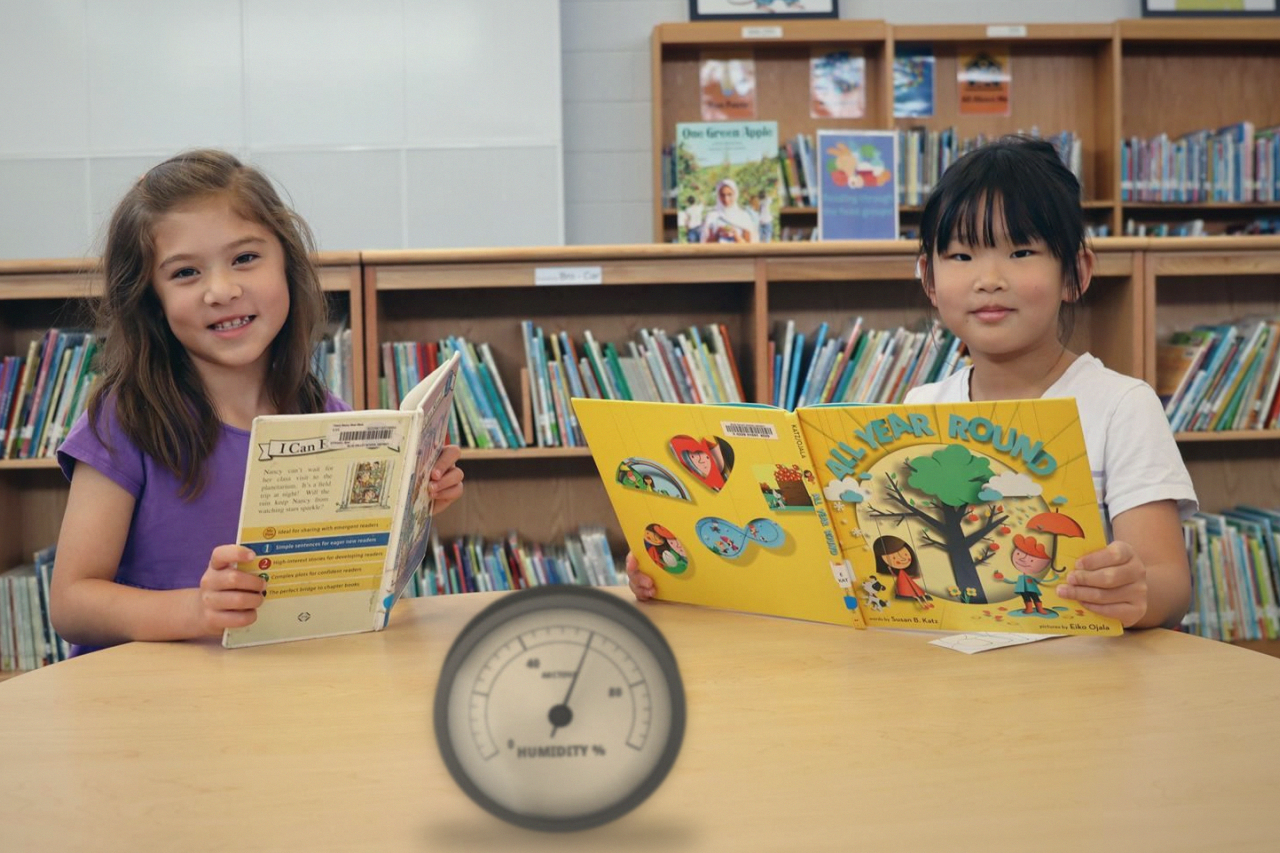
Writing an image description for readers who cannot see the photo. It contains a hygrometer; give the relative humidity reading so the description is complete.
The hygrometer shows 60 %
